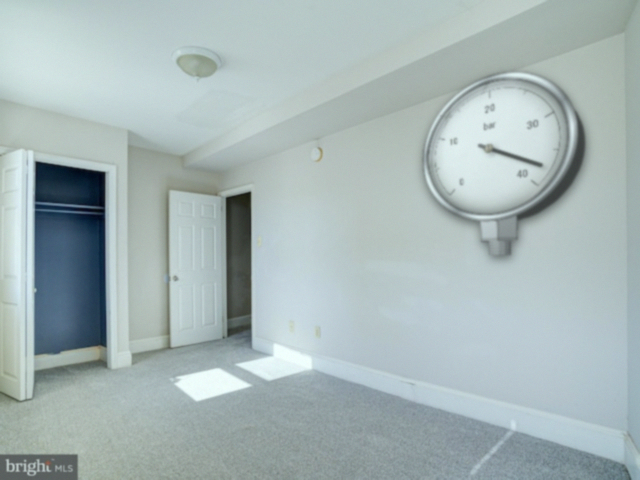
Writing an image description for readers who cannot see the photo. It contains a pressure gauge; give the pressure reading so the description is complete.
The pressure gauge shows 37.5 bar
